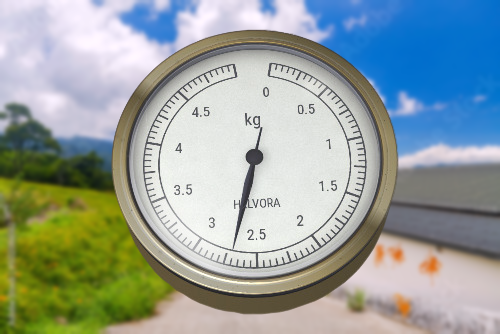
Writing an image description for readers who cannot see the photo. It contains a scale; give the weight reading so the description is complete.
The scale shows 2.7 kg
